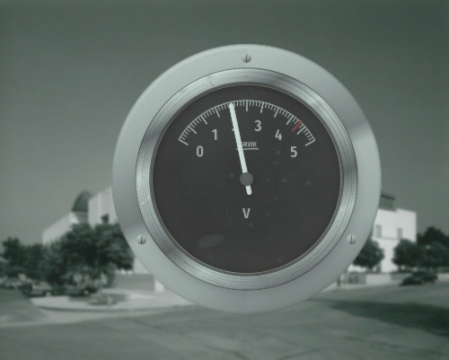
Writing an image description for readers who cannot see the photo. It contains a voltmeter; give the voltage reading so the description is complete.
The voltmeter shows 2 V
